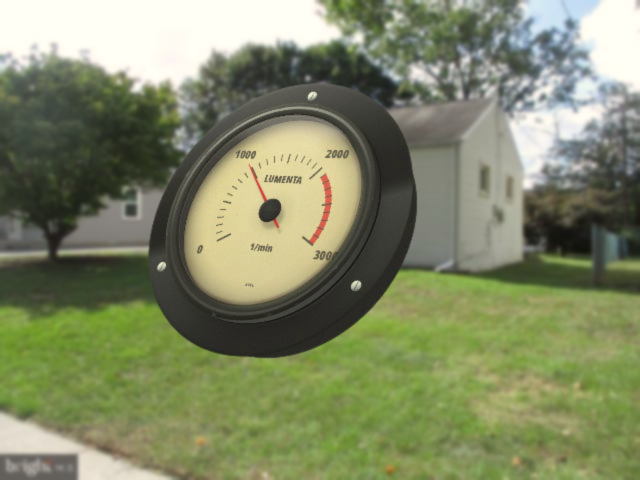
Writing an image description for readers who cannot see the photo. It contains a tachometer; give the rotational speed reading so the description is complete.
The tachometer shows 1000 rpm
